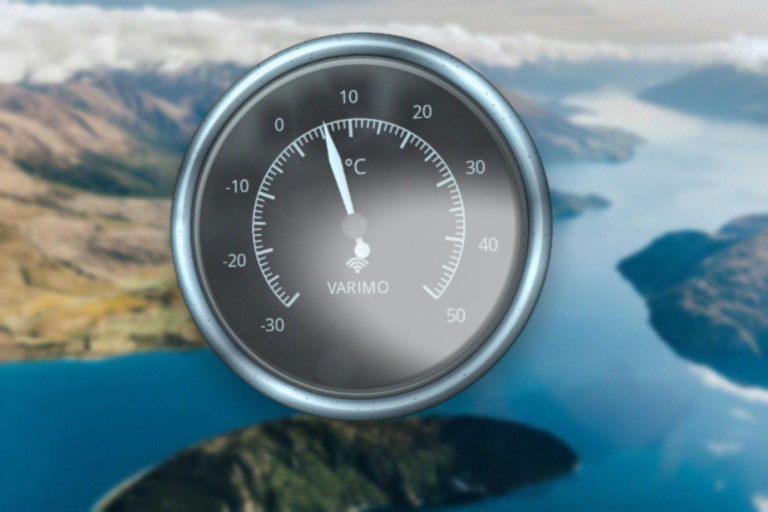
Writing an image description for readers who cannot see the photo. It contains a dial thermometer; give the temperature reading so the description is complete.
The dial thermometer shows 6 °C
